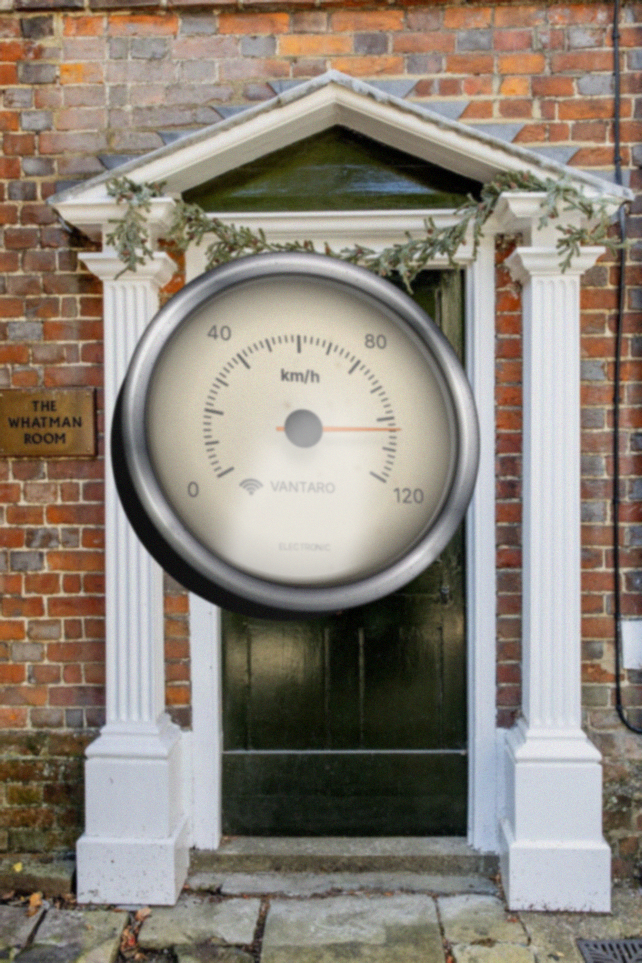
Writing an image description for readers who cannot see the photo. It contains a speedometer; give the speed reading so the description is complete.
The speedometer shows 104 km/h
